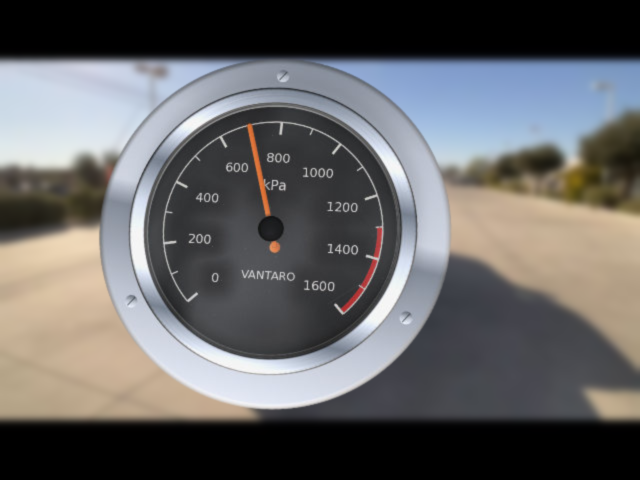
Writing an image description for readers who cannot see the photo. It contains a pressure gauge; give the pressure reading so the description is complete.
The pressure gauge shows 700 kPa
